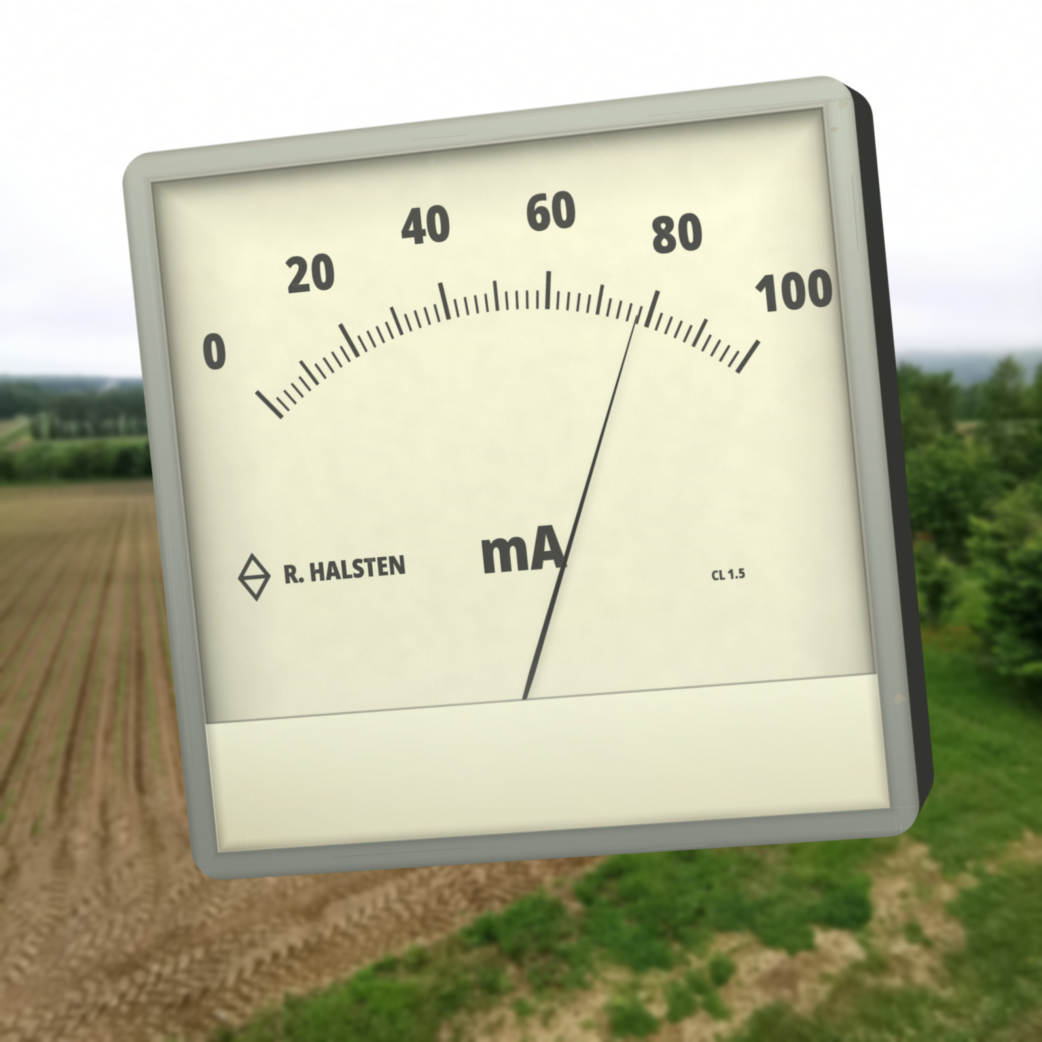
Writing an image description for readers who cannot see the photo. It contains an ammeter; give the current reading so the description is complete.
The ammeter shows 78 mA
